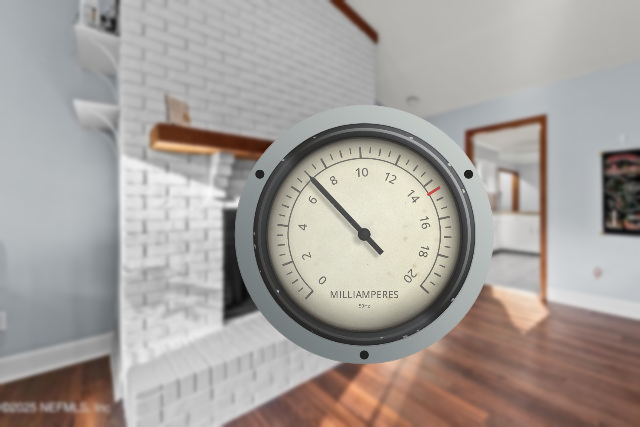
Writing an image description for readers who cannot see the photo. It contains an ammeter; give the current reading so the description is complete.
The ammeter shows 7 mA
